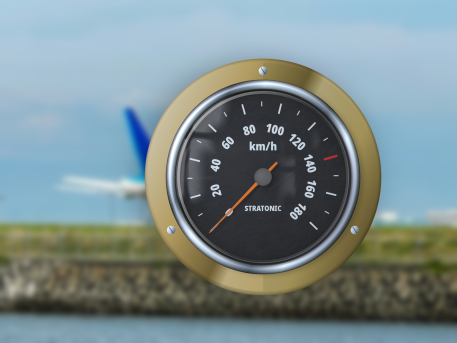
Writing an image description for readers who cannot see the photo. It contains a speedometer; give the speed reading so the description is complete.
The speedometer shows 0 km/h
